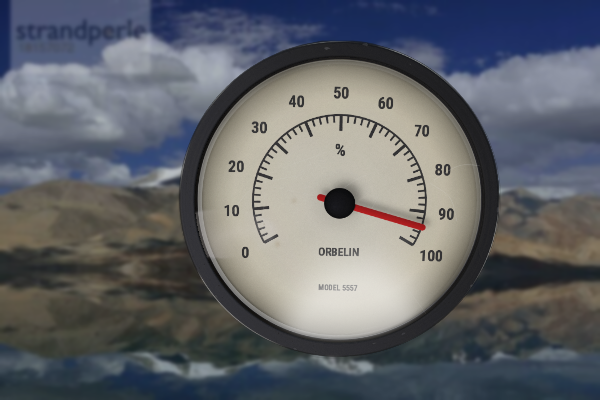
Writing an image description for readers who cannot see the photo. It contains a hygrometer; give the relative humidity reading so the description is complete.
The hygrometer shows 94 %
